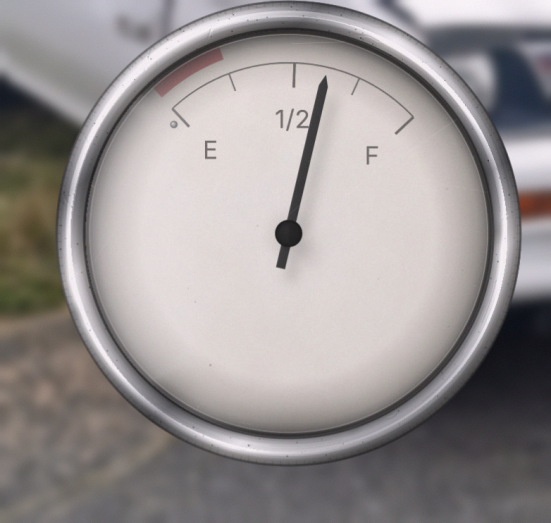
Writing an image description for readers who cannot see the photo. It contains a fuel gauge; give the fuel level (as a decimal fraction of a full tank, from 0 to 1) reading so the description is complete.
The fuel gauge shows 0.625
